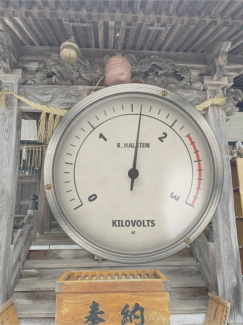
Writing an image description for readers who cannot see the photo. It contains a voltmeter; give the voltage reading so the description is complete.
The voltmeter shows 1.6 kV
